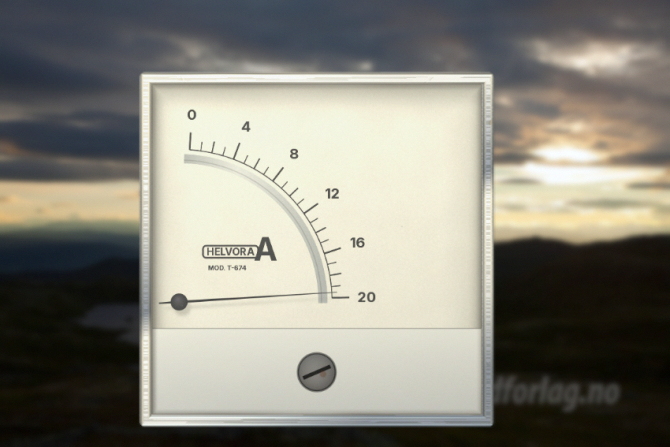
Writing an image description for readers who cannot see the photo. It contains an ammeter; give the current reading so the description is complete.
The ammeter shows 19.5 A
